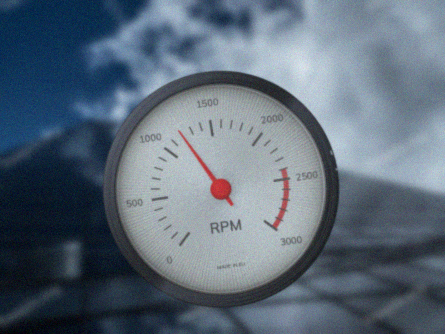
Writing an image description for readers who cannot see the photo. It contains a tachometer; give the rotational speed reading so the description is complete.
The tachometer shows 1200 rpm
